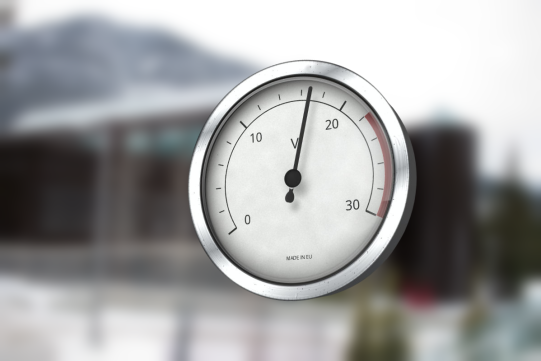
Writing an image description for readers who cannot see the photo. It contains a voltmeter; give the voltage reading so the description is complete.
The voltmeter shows 17 V
